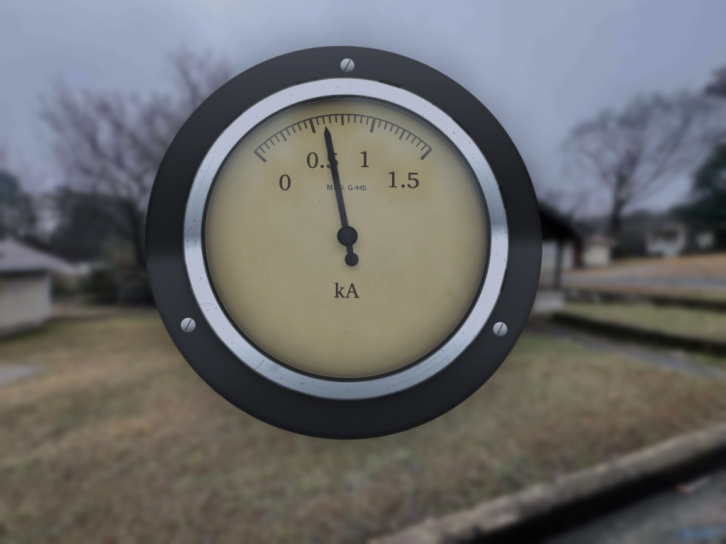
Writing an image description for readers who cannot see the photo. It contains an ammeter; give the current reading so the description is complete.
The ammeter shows 0.6 kA
